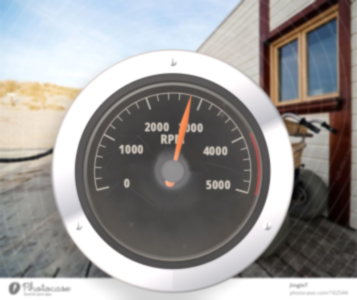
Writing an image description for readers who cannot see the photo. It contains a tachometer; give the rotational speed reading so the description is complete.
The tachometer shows 2800 rpm
